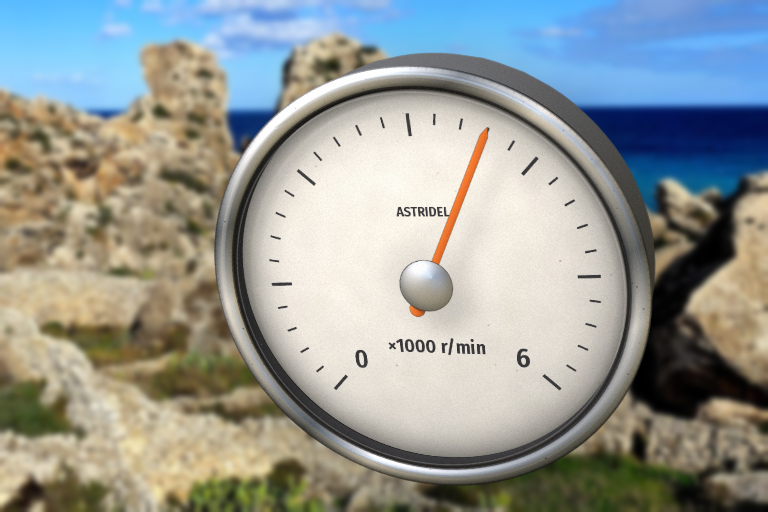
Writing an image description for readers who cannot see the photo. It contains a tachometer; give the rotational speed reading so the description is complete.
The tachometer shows 3600 rpm
